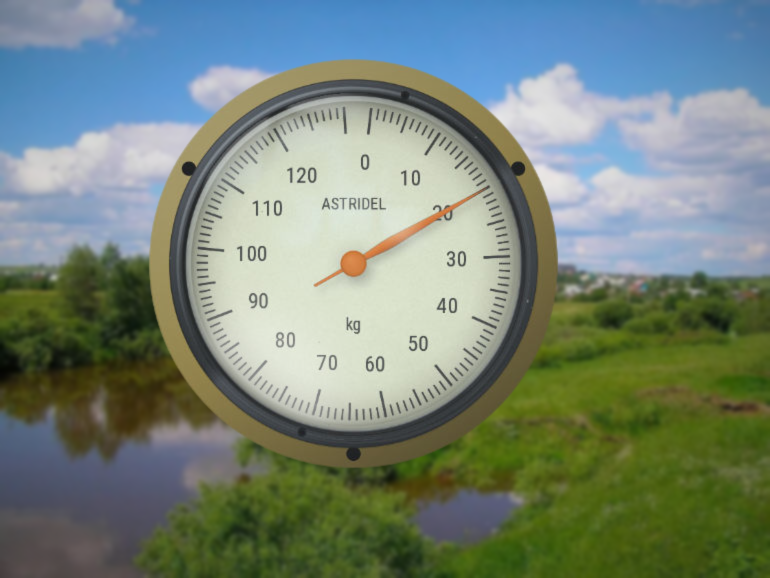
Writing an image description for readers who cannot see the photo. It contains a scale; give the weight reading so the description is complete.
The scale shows 20 kg
